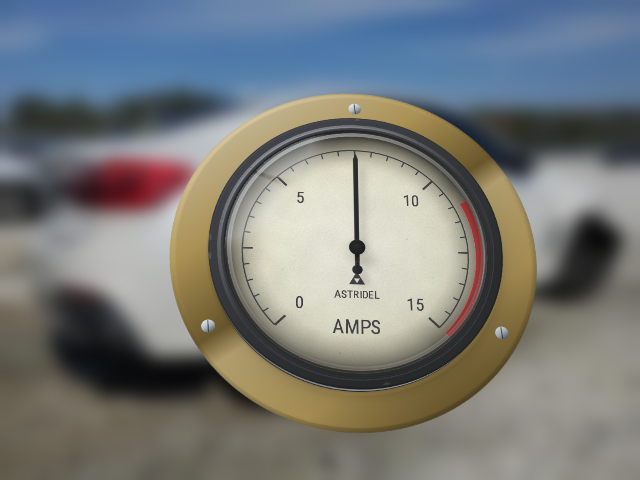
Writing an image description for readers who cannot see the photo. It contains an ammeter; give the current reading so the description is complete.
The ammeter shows 7.5 A
